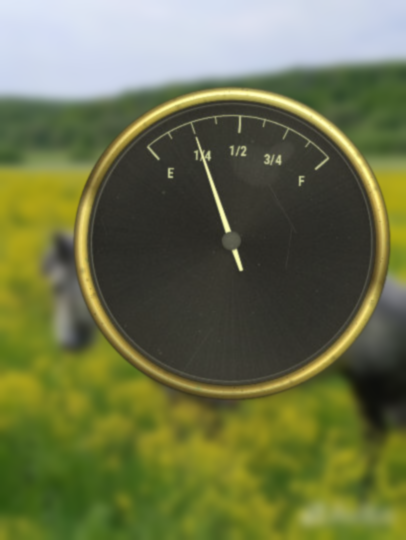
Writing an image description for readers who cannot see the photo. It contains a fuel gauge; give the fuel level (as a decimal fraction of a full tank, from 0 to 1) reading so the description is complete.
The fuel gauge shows 0.25
